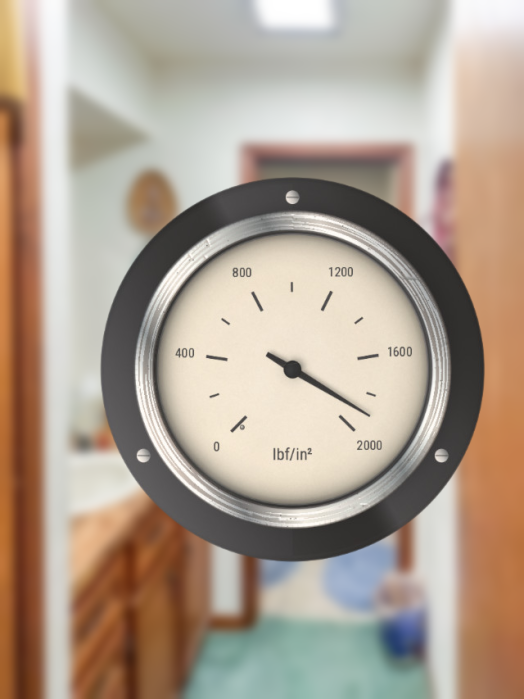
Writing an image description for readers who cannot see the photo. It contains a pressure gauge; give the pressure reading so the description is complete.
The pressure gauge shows 1900 psi
